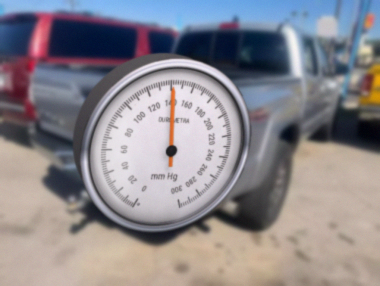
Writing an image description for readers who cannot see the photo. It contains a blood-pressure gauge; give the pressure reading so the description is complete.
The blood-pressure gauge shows 140 mmHg
